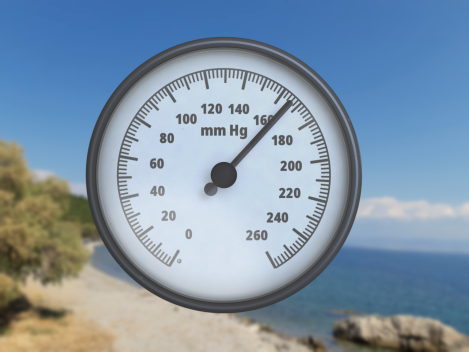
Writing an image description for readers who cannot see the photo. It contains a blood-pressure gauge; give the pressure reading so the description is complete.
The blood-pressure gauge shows 166 mmHg
